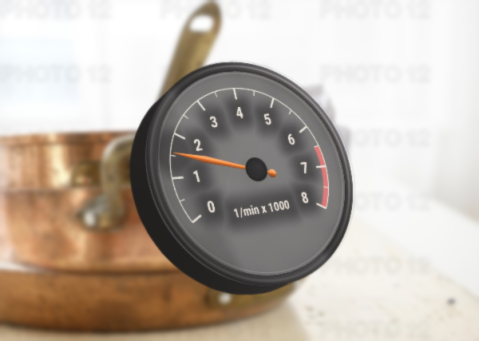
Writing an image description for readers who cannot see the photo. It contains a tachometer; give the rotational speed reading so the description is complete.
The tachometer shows 1500 rpm
